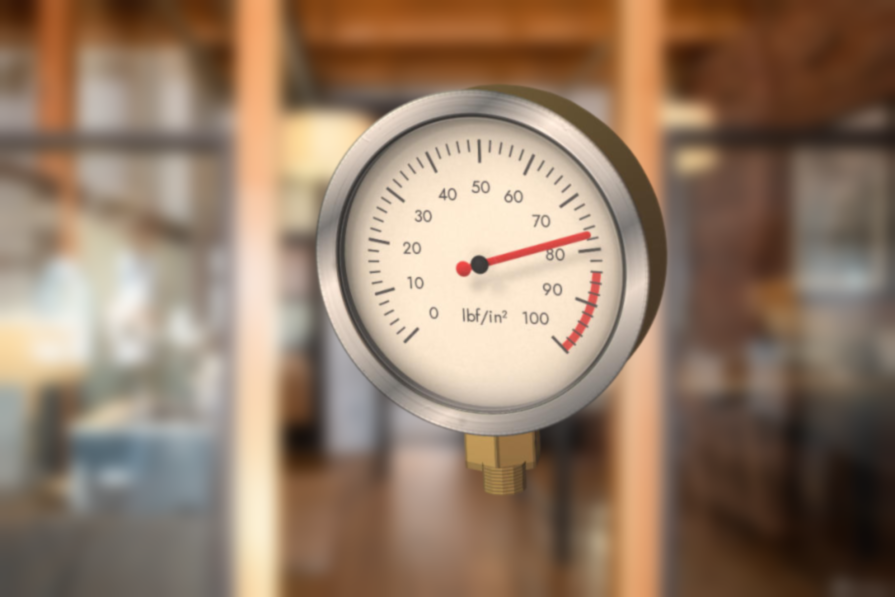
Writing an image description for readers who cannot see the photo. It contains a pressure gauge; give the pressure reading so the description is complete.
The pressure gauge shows 77 psi
